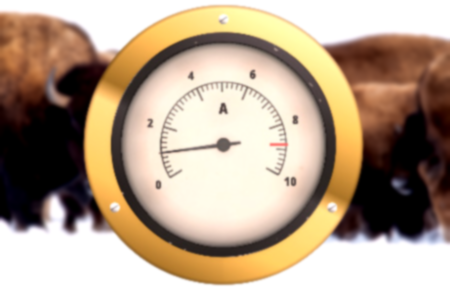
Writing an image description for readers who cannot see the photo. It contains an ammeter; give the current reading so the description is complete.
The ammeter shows 1 A
